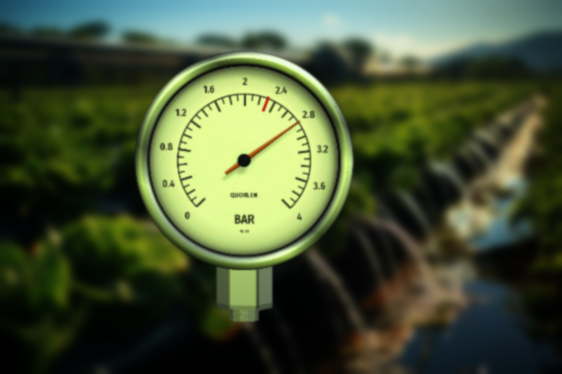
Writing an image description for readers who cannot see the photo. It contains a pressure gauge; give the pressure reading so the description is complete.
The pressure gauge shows 2.8 bar
